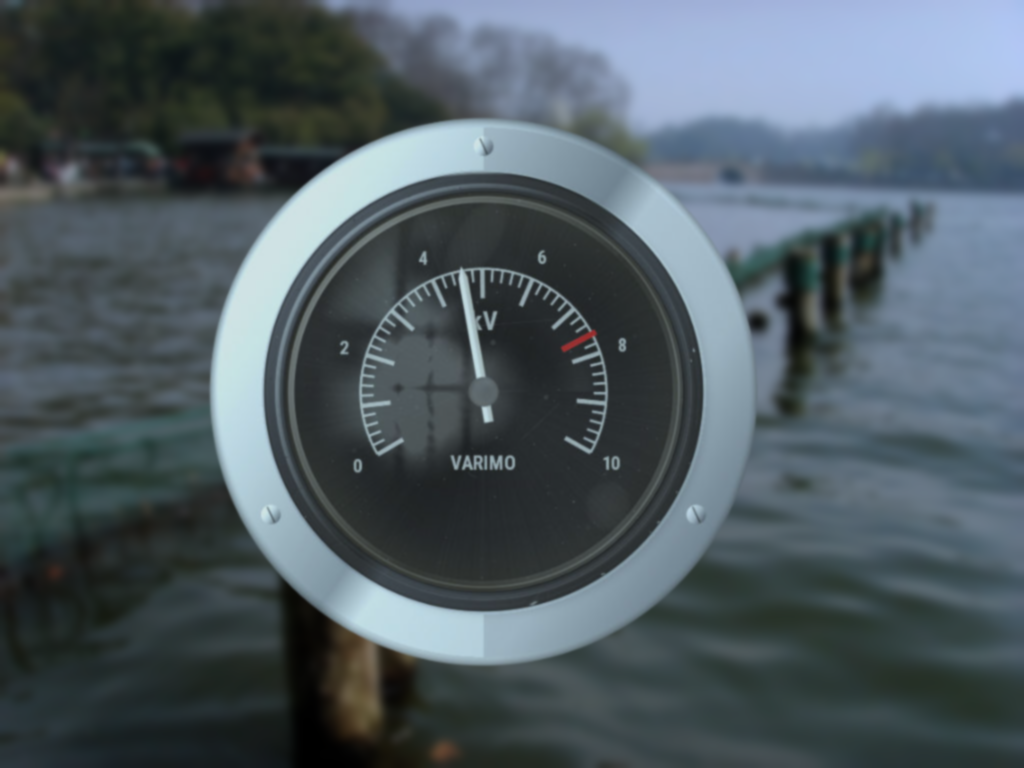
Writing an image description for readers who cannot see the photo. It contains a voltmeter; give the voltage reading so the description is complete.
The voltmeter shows 4.6 kV
